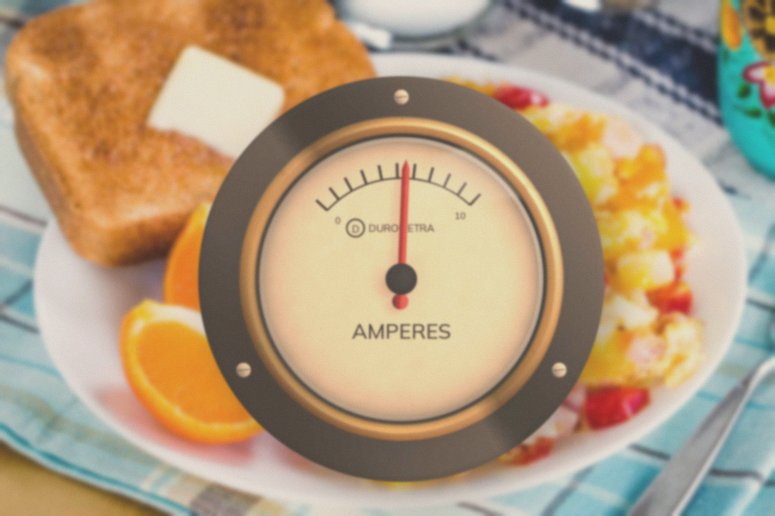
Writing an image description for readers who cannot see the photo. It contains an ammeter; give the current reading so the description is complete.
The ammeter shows 5.5 A
